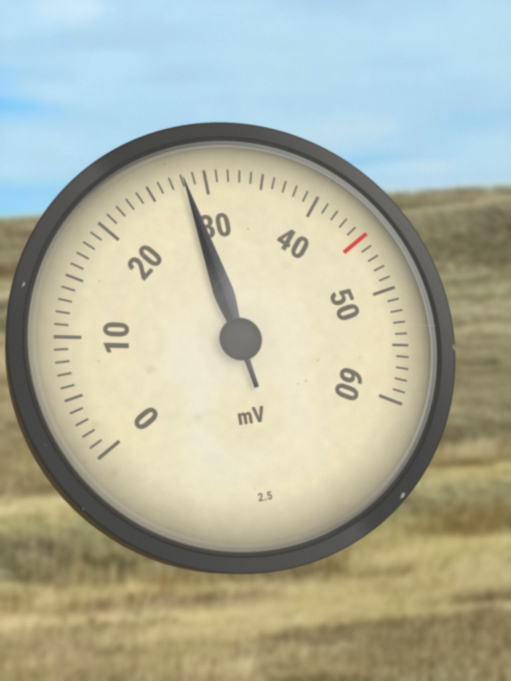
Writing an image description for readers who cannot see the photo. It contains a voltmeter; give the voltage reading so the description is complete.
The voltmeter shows 28 mV
